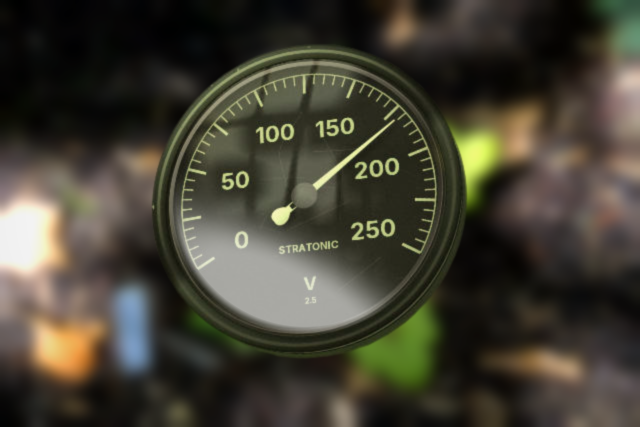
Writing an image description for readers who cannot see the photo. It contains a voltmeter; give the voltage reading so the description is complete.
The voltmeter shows 180 V
